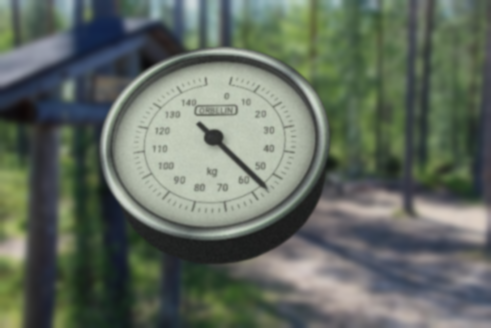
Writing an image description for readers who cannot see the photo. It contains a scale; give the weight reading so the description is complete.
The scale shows 56 kg
